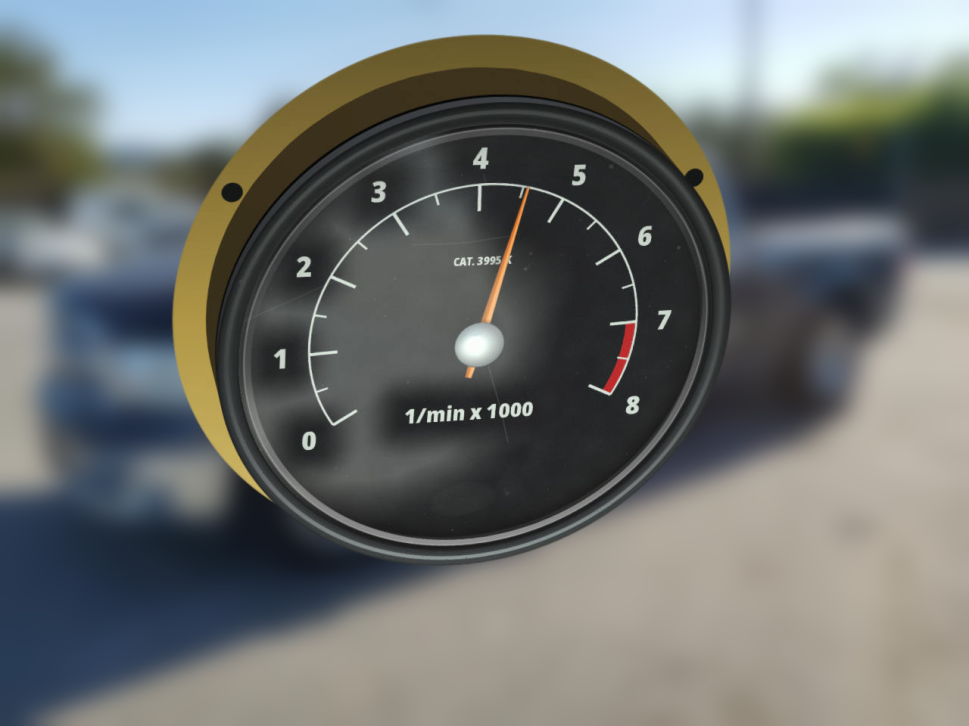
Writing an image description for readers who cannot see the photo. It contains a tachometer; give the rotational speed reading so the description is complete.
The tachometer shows 4500 rpm
